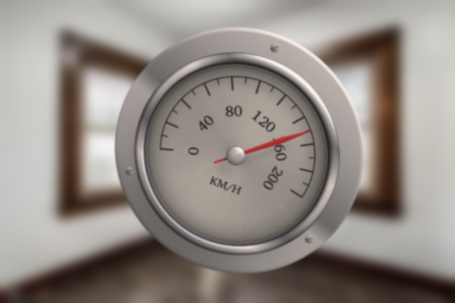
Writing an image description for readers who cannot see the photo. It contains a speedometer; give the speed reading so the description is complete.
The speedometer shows 150 km/h
